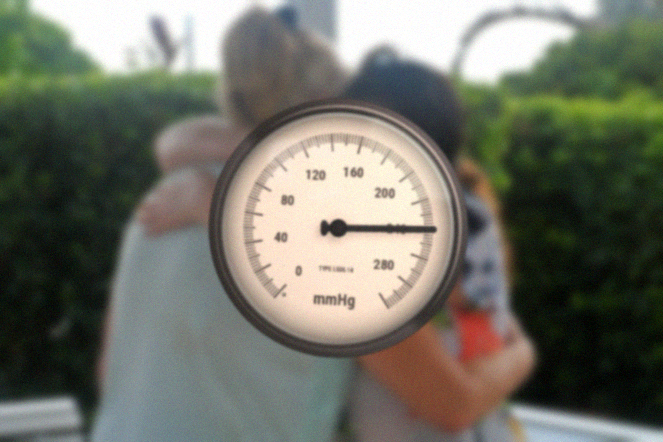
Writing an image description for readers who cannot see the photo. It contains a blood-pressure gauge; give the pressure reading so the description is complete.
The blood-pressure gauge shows 240 mmHg
